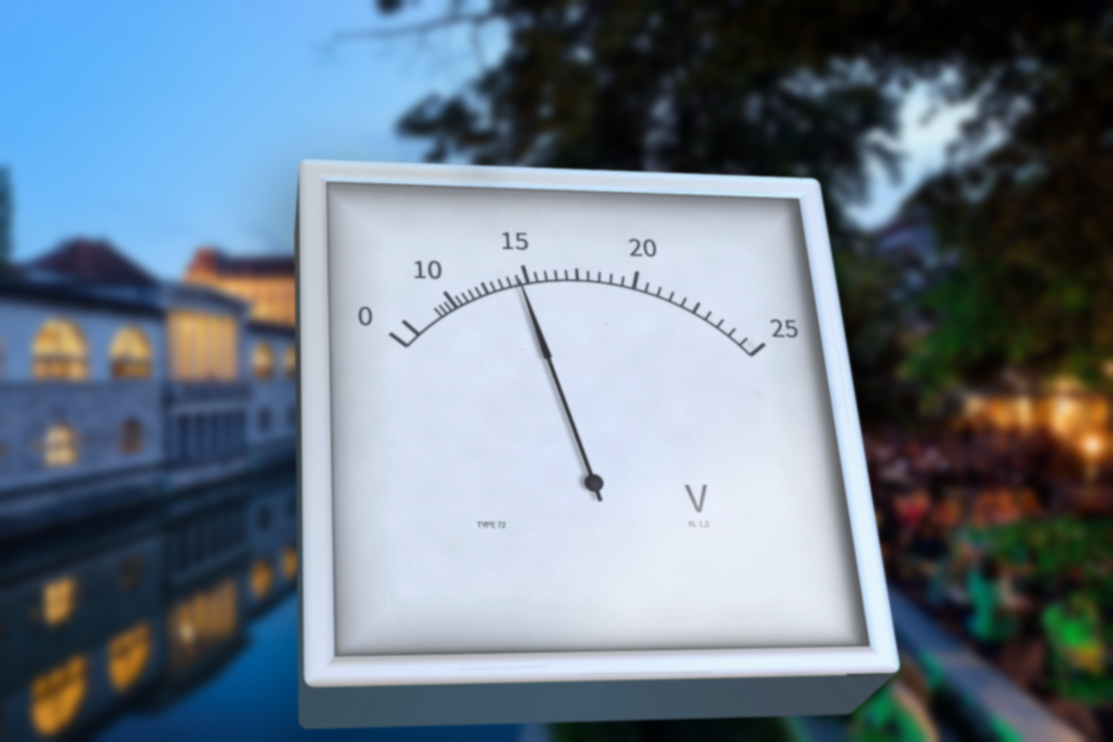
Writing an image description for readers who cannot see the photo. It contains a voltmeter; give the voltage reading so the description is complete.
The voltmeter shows 14.5 V
